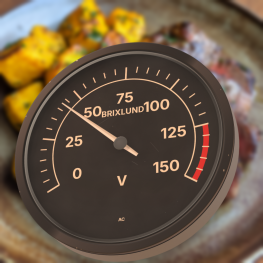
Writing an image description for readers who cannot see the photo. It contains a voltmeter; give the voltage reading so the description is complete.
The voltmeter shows 42.5 V
